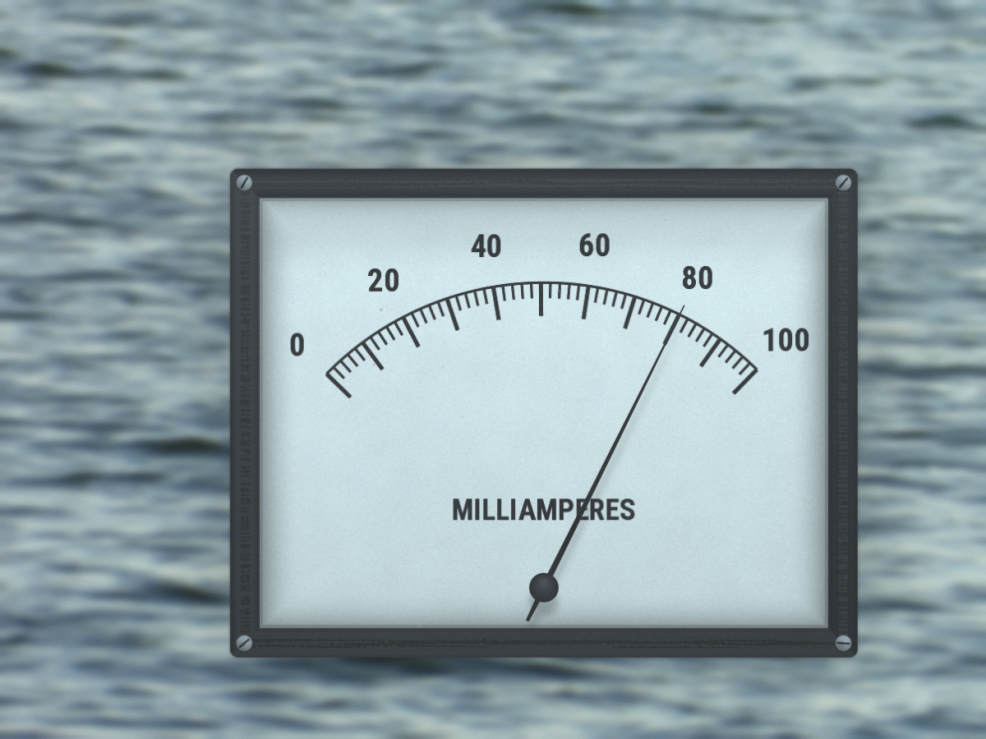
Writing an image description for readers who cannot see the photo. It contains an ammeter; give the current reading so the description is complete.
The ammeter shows 80 mA
